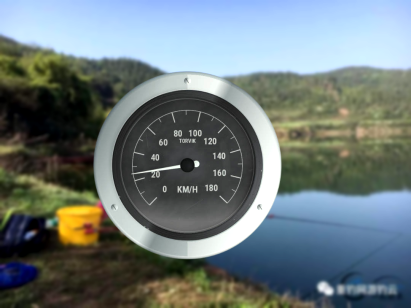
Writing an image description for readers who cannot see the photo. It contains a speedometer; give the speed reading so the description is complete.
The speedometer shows 25 km/h
